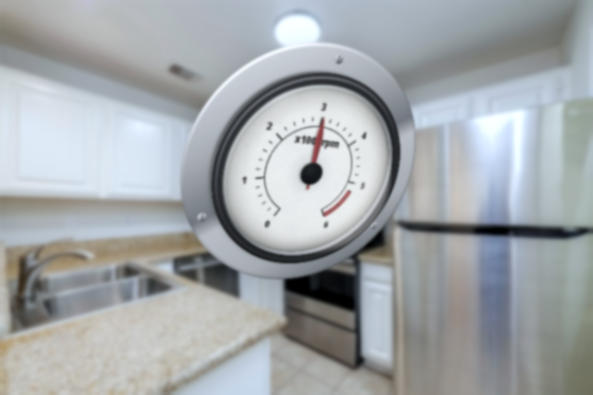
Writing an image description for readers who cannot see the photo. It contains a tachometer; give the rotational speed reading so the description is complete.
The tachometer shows 3000 rpm
